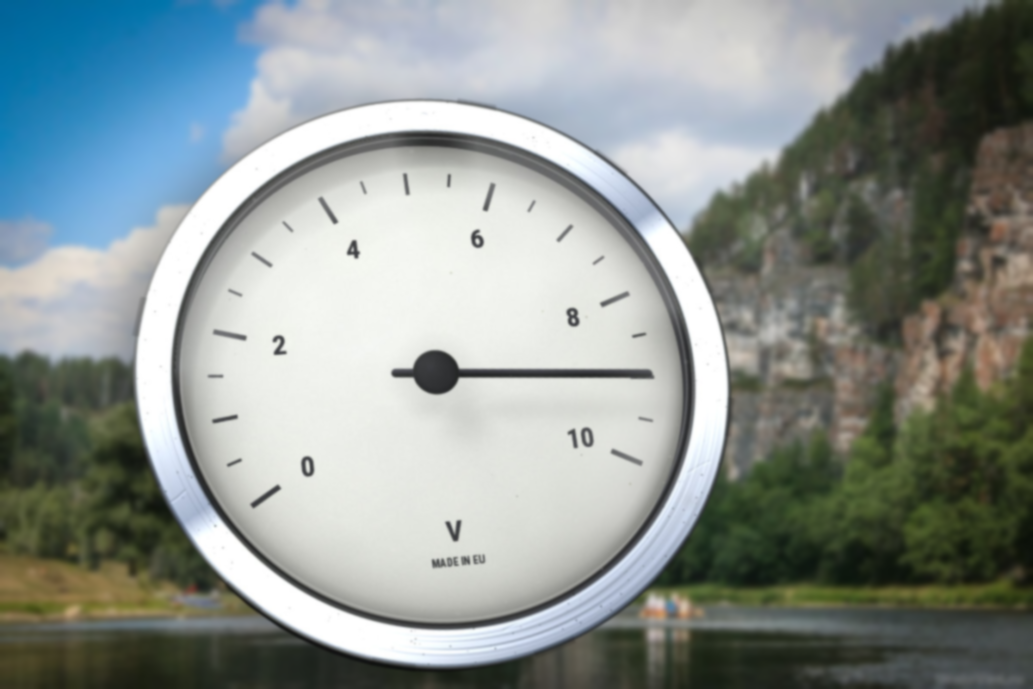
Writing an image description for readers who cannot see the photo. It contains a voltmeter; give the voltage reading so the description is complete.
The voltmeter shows 9 V
